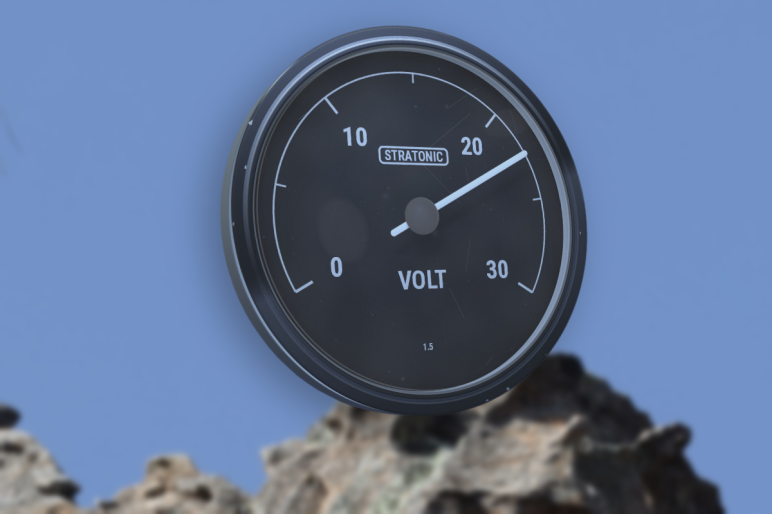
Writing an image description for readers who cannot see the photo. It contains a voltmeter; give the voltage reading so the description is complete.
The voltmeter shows 22.5 V
